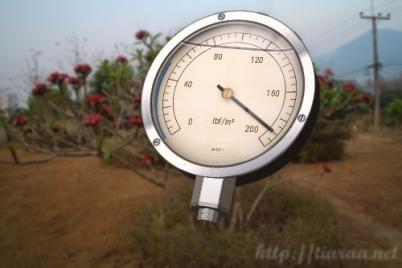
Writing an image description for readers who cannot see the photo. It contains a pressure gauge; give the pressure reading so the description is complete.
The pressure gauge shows 190 psi
